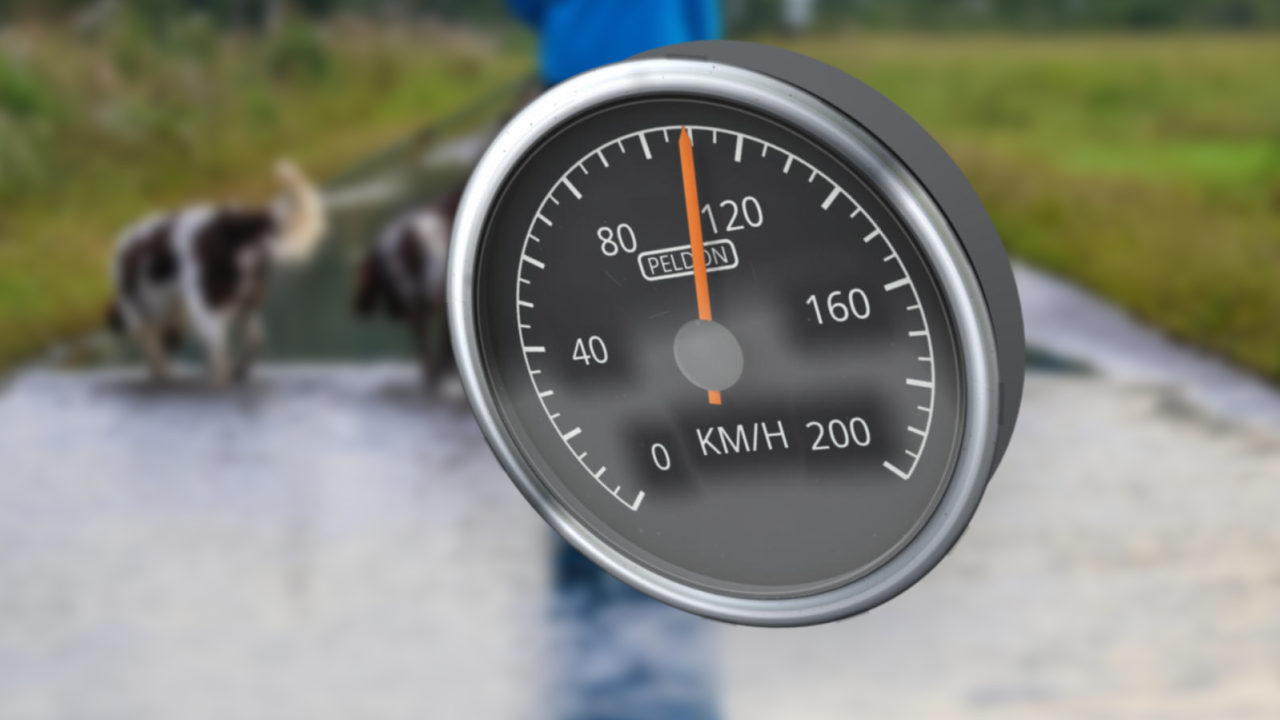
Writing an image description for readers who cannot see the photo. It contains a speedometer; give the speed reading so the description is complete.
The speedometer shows 110 km/h
